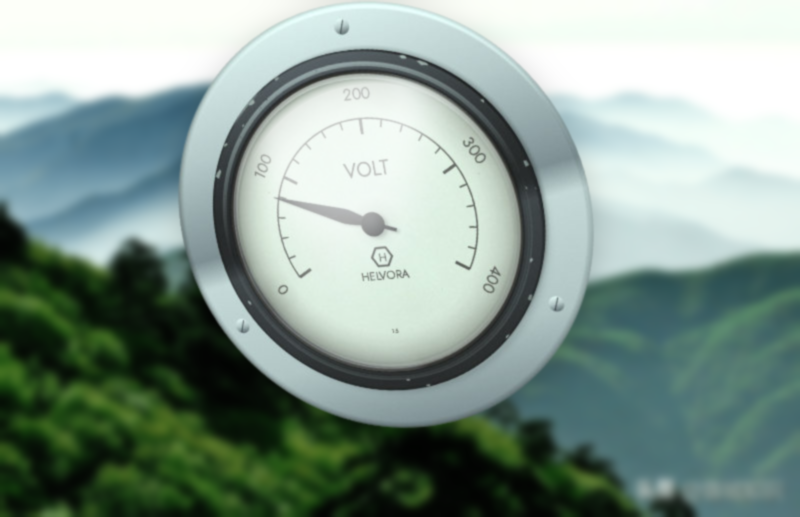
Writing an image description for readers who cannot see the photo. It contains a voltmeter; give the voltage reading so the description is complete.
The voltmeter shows 80 V
